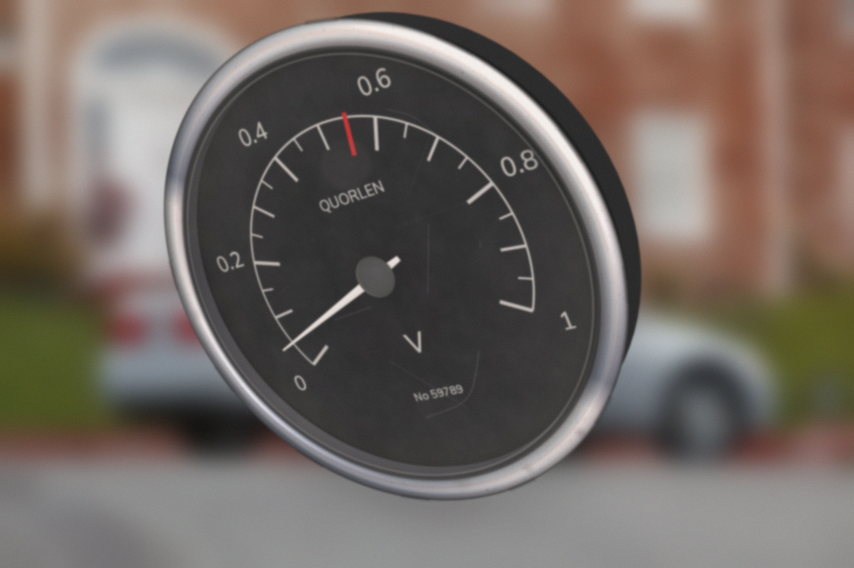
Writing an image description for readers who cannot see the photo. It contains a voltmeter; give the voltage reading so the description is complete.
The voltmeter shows 0.05 V
